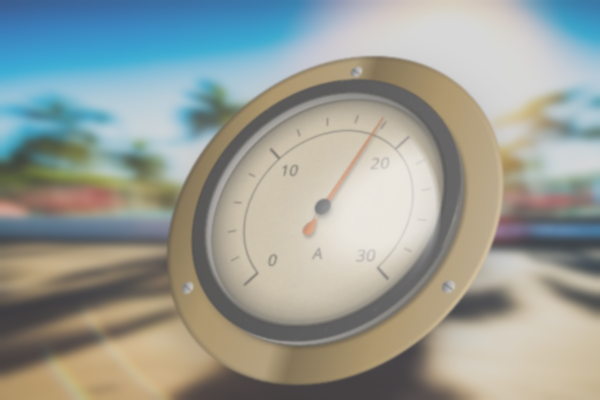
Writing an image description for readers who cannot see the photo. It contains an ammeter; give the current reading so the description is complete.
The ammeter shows 18 A
